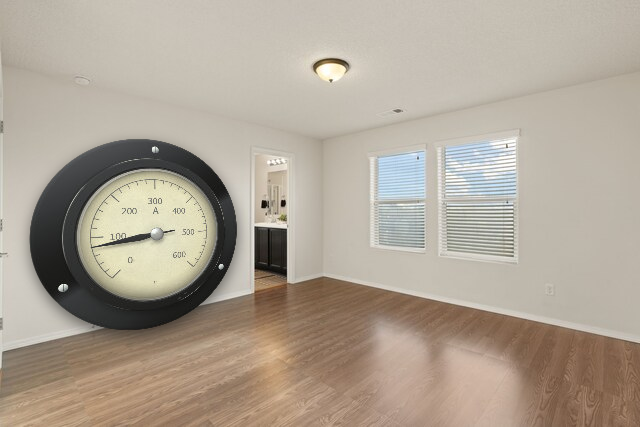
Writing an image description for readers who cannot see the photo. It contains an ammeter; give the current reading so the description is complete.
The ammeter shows 80 A
